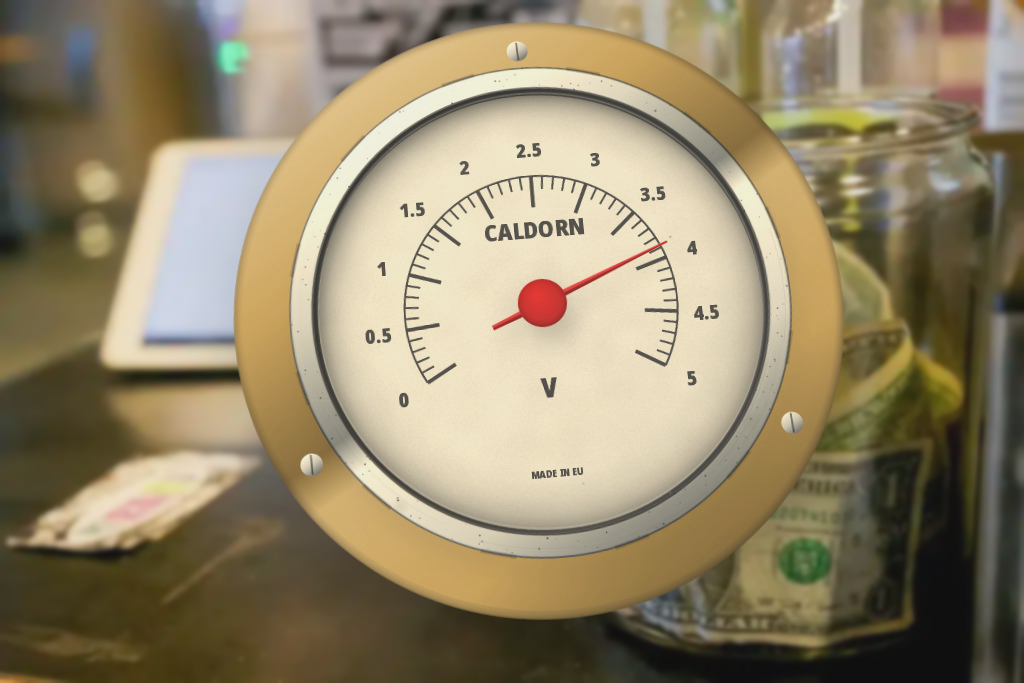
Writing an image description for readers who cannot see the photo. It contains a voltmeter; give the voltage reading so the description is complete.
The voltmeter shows 3.9 V
